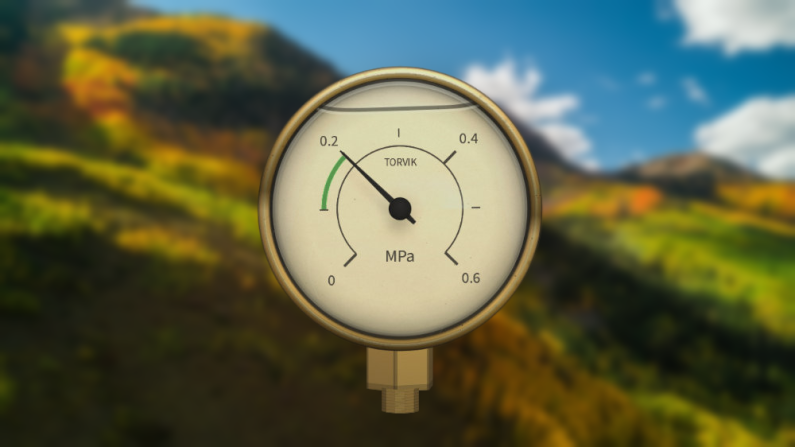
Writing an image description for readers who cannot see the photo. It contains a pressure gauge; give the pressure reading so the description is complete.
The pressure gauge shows 0.2 MPa
